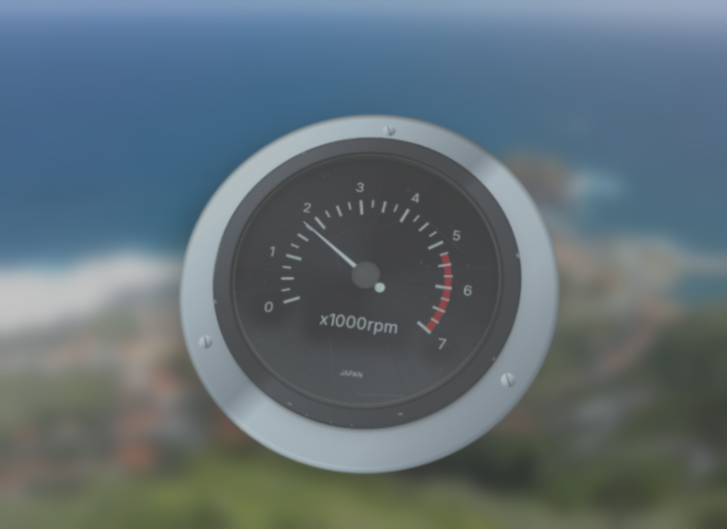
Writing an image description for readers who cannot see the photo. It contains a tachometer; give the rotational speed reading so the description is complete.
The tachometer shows 1750 rpm
